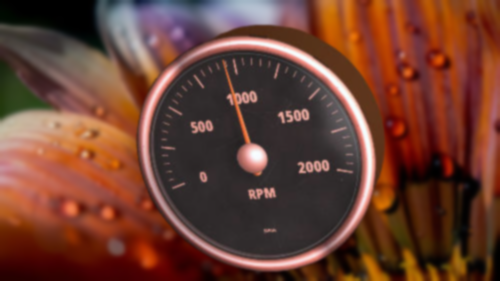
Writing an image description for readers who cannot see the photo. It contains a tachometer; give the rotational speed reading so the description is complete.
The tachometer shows 950 rpm
